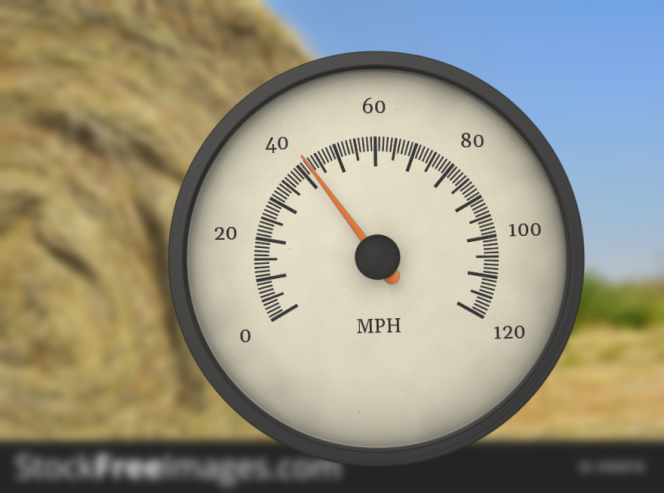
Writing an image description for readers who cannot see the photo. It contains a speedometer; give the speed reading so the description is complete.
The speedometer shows 42 mph
